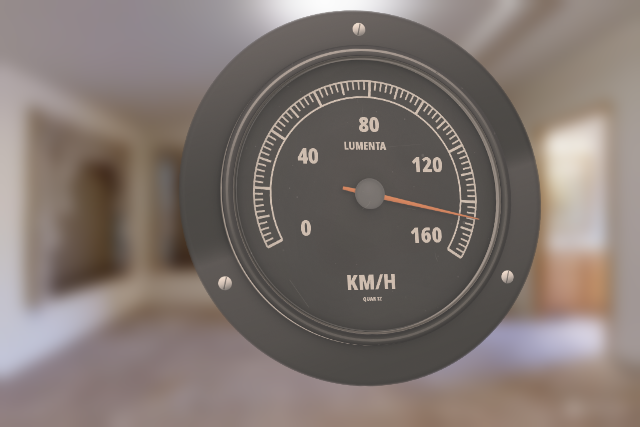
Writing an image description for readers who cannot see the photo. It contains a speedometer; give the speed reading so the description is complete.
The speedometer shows 146 km/h
